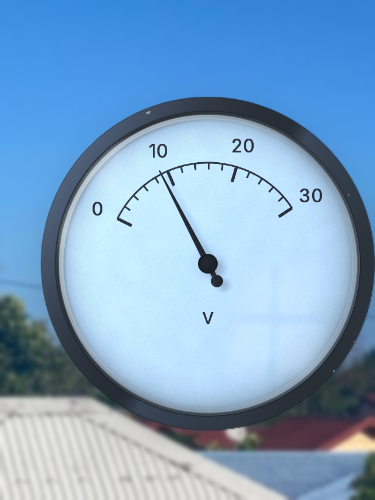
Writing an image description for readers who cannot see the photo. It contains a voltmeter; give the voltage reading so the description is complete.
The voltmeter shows 9 V
